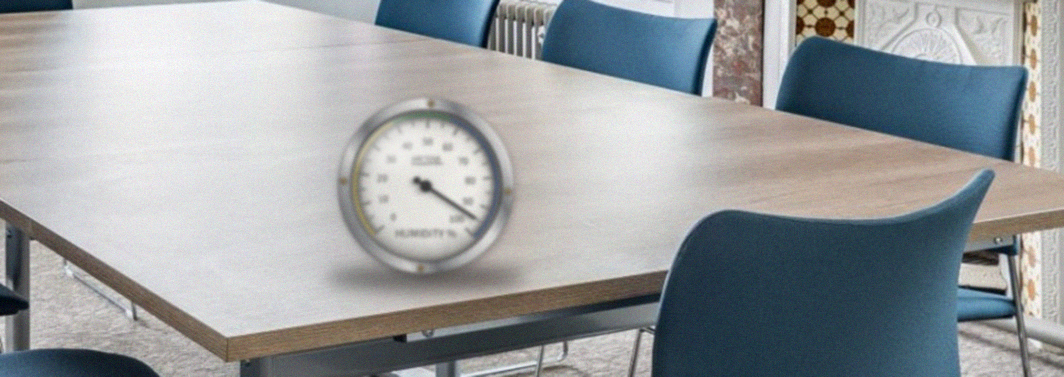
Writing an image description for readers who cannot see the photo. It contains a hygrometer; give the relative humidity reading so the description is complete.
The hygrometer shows 95 %
